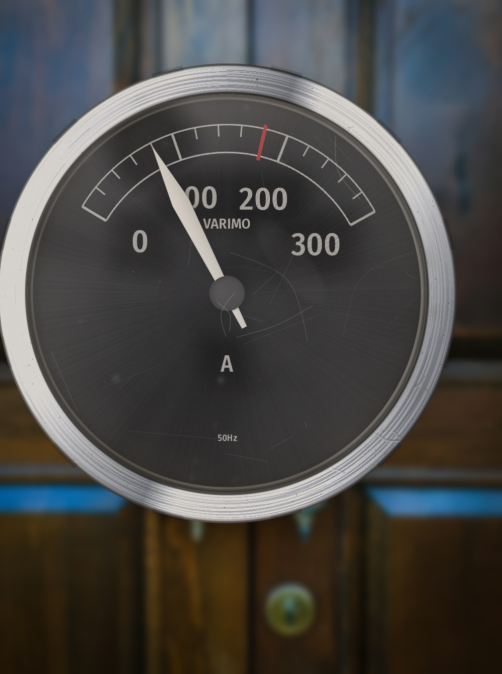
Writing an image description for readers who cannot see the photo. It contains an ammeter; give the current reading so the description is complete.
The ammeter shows 80 A
